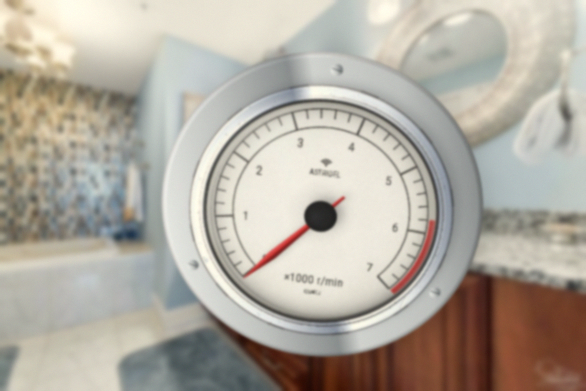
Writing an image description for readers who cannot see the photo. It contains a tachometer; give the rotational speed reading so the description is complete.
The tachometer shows 0 rpm
